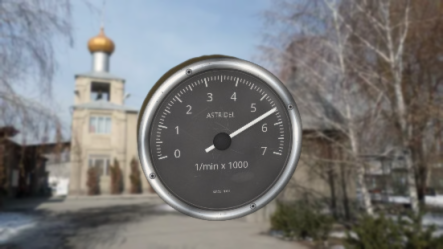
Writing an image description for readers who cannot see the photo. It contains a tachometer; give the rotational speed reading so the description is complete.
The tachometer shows 5500 rpm
